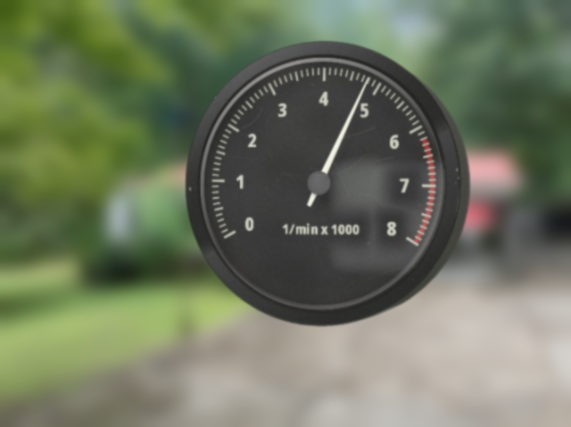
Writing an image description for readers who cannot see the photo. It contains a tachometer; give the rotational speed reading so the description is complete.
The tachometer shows 4800 rpm
